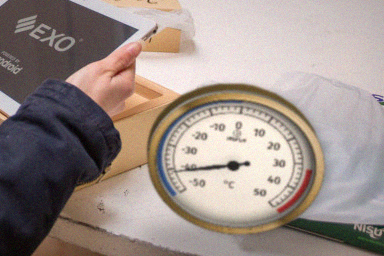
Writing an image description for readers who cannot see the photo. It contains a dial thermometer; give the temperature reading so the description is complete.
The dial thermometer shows -40 °C
